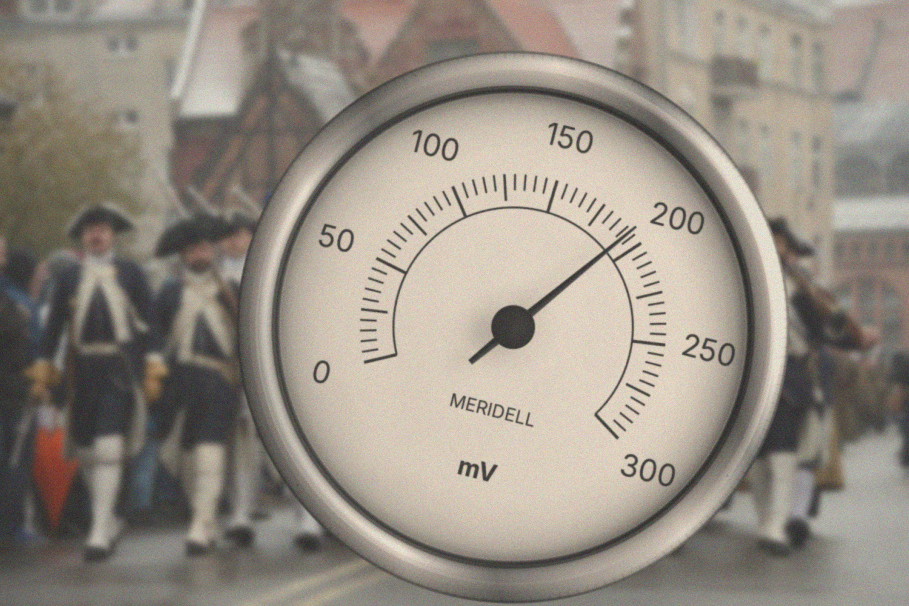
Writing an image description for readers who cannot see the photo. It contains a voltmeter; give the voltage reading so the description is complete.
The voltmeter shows 192.5 mV
